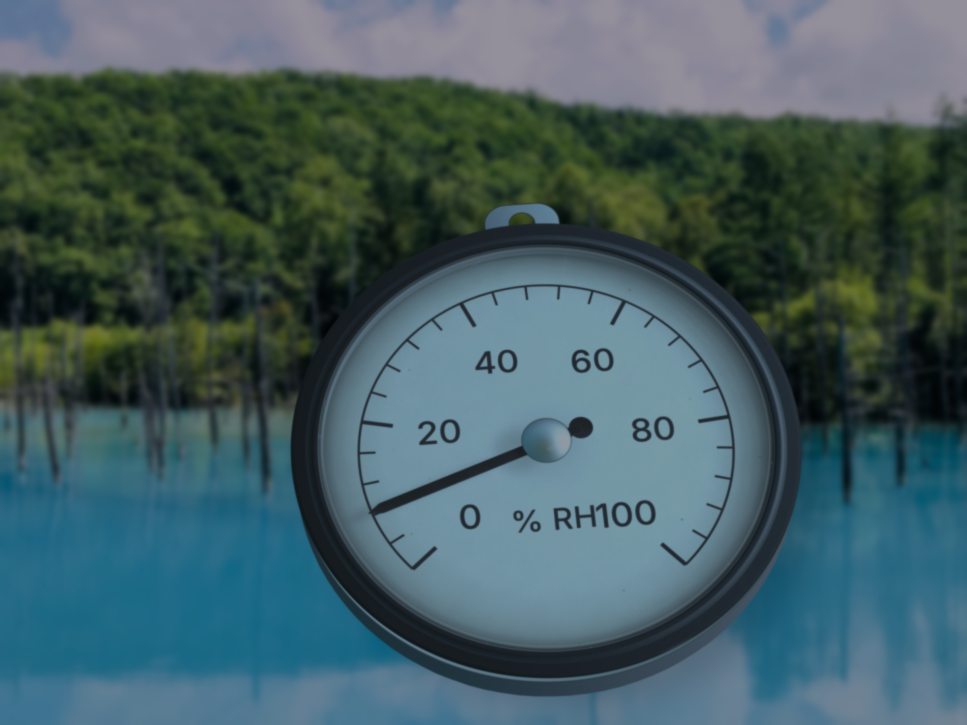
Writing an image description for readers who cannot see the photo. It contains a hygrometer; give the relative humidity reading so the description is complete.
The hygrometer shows 8 %
